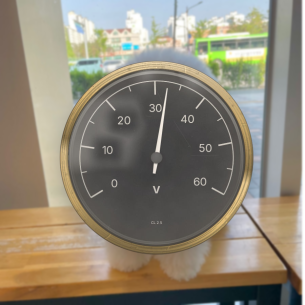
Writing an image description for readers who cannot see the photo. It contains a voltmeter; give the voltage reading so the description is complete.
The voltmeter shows 32.5 V
